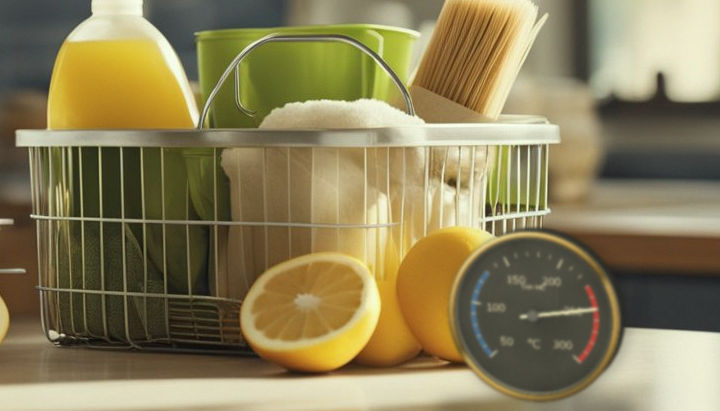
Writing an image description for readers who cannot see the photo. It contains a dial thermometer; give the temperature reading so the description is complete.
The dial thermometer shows 250 °C
